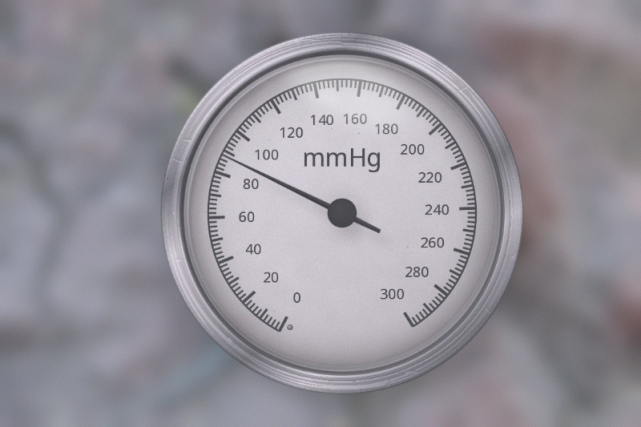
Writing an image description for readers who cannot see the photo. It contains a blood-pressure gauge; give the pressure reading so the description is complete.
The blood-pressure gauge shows 88 mmHg
